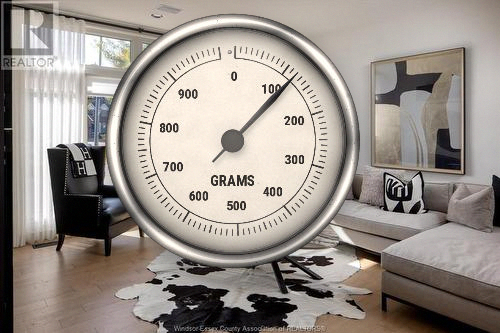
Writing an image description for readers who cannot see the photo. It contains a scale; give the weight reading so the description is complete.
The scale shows 120 g
